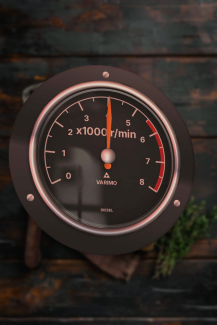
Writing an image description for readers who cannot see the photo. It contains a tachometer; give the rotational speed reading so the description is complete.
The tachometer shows 4000 rpm
